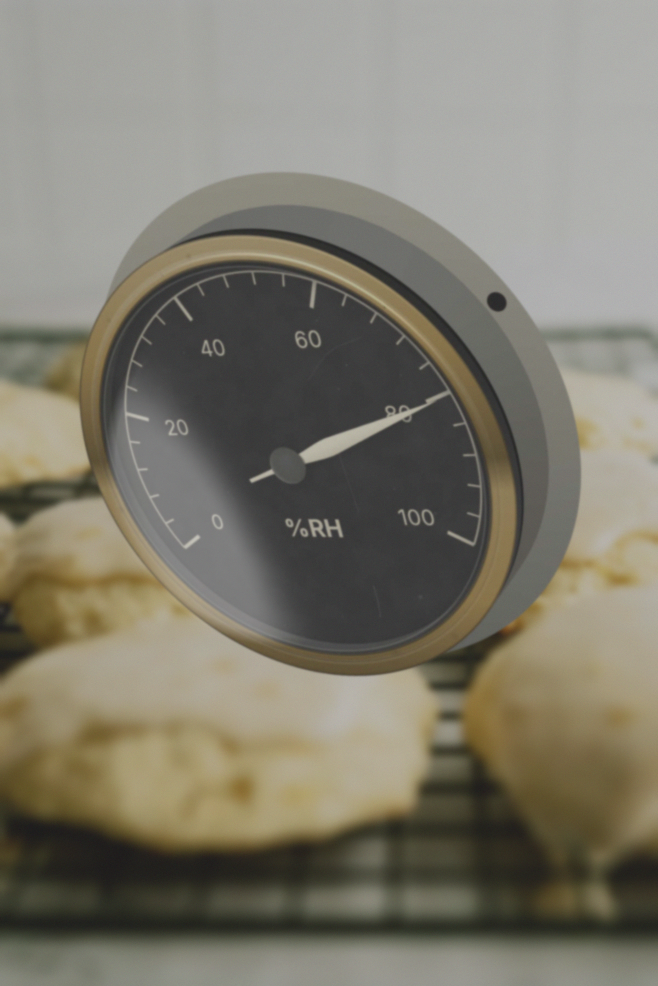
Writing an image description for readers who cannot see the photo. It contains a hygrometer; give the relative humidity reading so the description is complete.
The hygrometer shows 80 %
